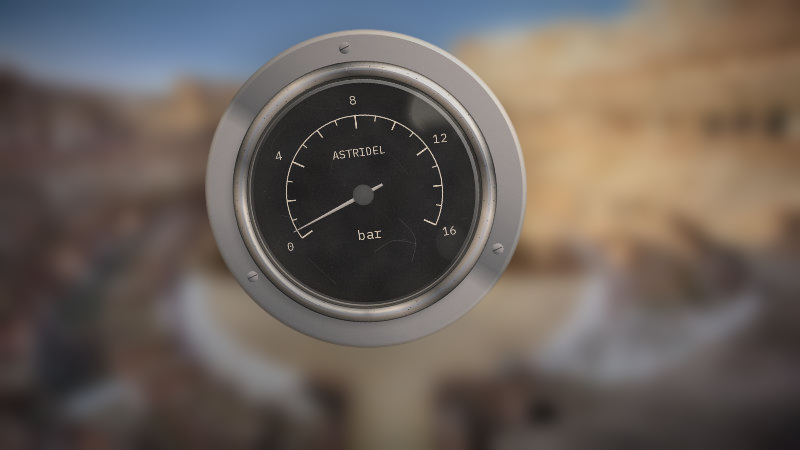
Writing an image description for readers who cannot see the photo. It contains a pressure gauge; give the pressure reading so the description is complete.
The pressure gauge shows 0.5 bar
